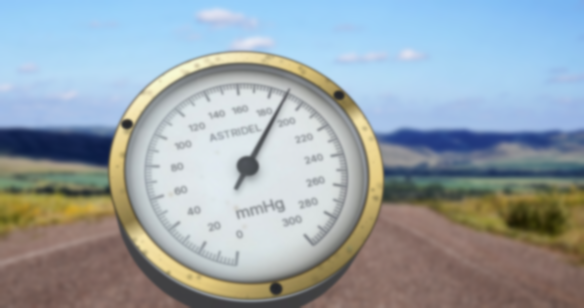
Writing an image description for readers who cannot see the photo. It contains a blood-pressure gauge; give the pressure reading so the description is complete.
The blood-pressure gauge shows 190 mmHg
